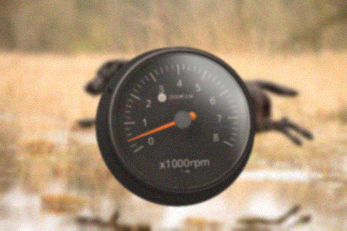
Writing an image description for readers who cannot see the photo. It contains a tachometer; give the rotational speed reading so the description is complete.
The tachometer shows 400 rpm
